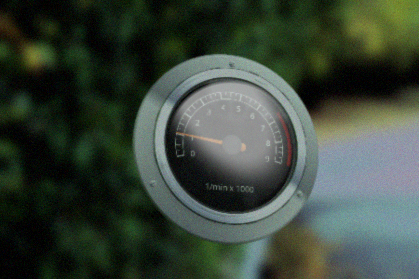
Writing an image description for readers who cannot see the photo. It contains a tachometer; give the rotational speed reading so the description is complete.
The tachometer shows 1000 rpm
